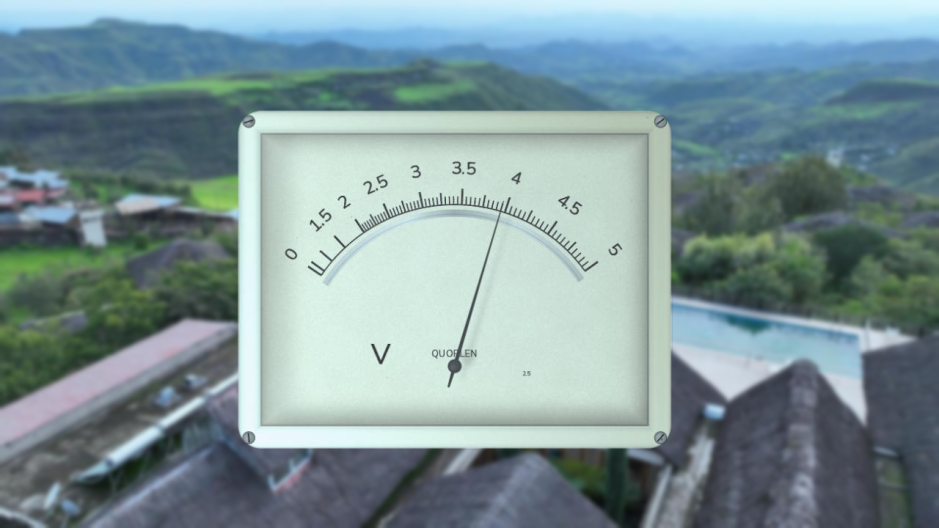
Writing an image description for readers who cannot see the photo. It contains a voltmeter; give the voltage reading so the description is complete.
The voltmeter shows 3.95 V
